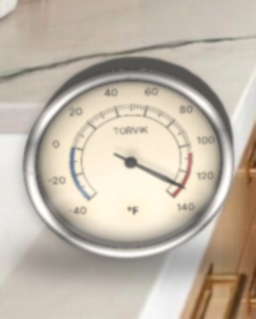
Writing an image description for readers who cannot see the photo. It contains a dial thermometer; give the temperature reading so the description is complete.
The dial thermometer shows 130 °F
